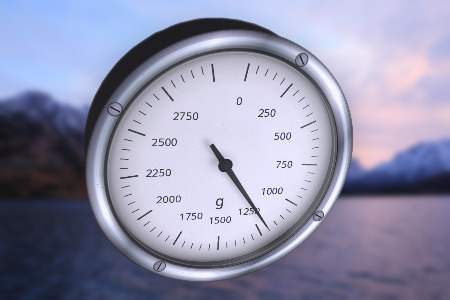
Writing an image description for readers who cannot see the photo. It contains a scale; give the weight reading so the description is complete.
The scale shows 1200 g
